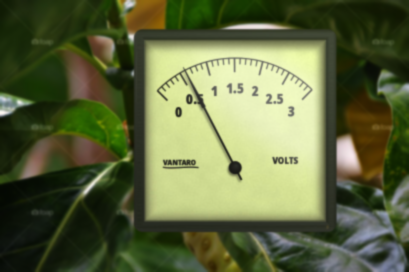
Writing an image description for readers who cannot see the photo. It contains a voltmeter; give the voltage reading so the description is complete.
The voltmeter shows 0.6 V
